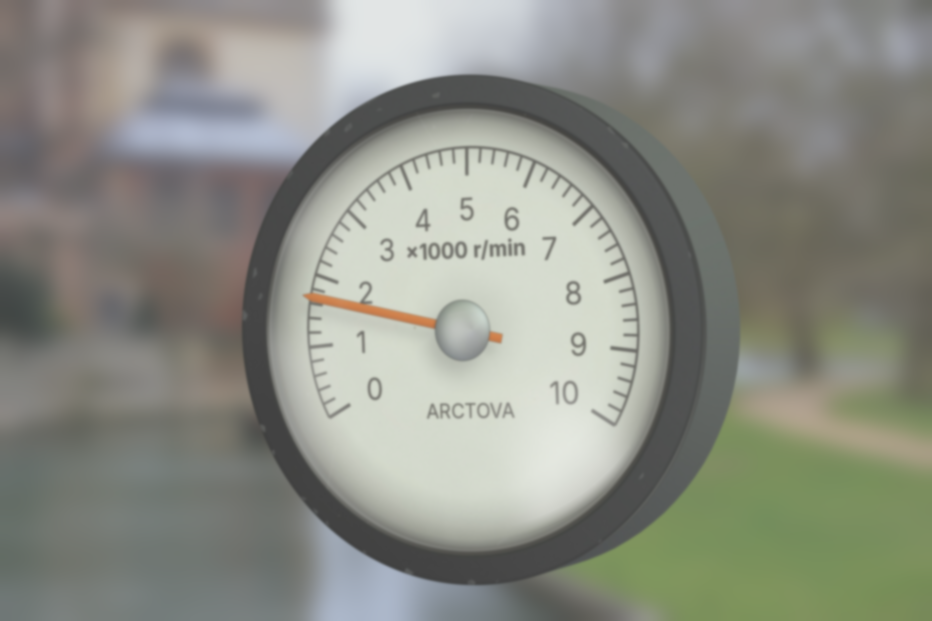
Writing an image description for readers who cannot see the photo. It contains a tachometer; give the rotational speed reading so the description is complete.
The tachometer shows 1700 rpm
